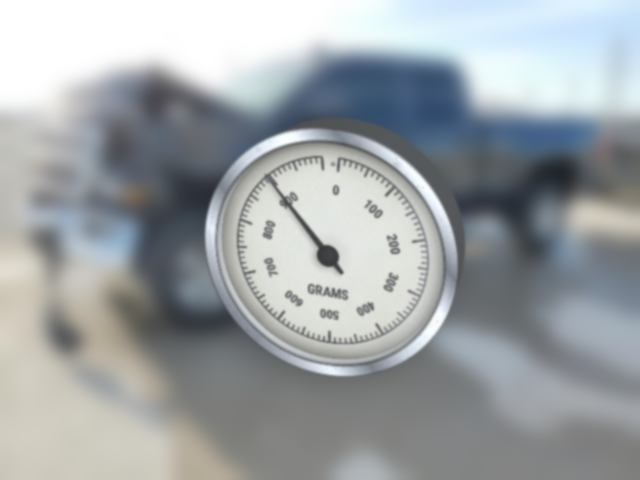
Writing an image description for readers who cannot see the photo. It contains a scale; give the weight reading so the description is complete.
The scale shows 900 g
